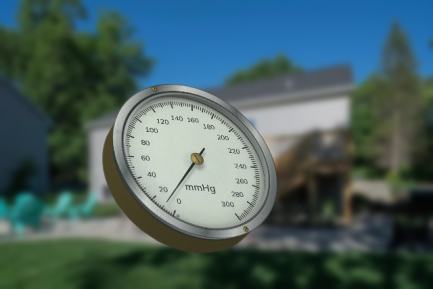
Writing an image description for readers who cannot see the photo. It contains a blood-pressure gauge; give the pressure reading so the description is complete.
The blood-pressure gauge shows 10 mmHg
